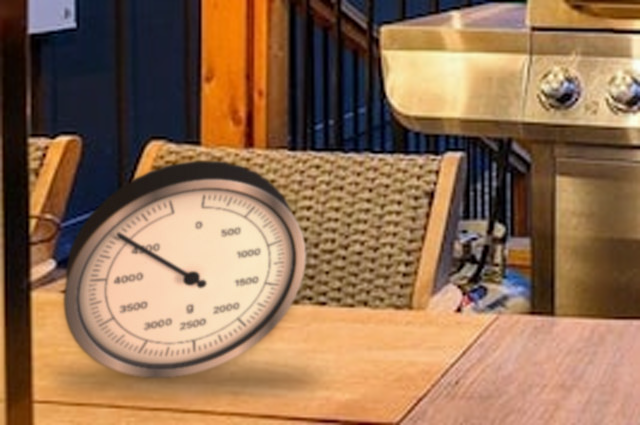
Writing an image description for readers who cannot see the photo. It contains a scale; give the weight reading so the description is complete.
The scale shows 4500 g
